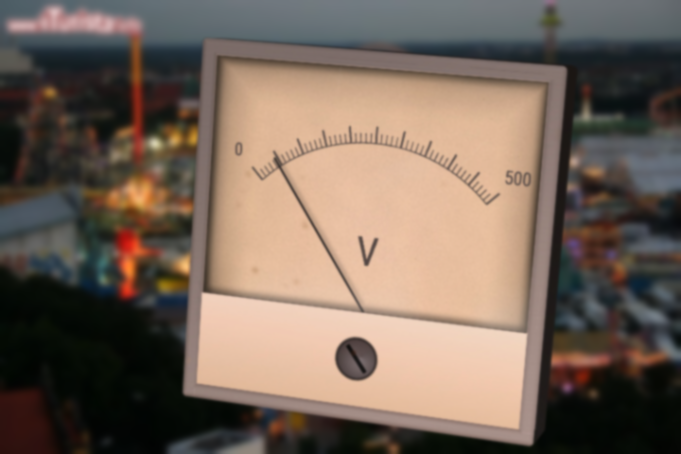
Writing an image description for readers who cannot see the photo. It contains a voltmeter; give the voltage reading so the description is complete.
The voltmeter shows 50 V
